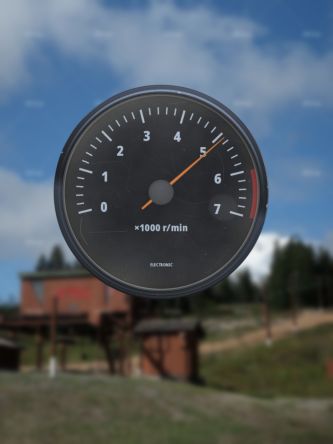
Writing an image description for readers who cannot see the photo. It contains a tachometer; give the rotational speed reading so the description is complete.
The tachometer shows 5100 rpm
